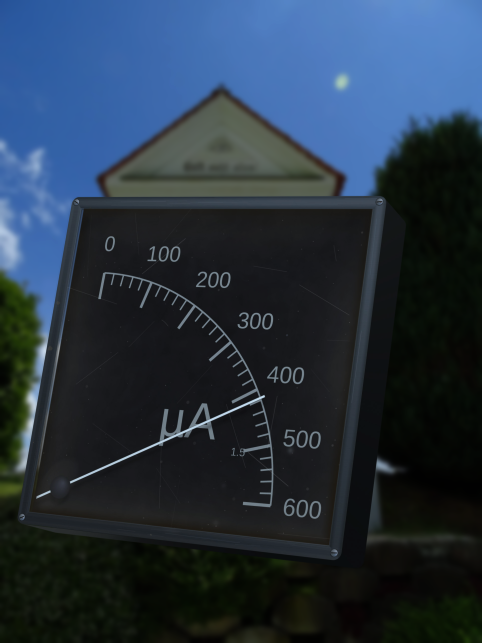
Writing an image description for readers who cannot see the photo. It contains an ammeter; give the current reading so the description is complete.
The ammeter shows 420 µA
